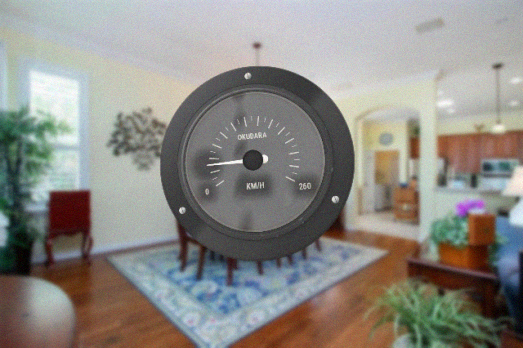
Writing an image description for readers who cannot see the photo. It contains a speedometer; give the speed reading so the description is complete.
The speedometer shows 30 km/h
